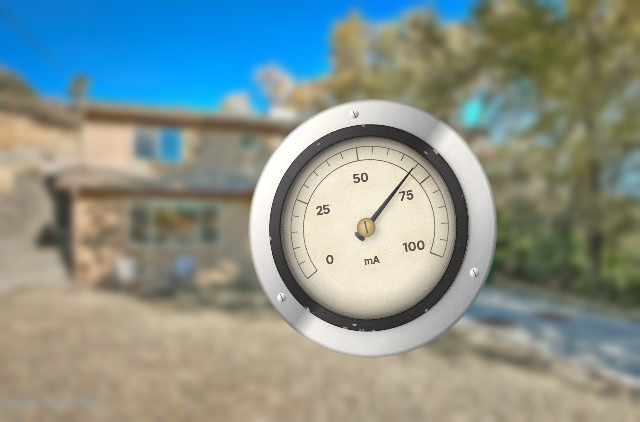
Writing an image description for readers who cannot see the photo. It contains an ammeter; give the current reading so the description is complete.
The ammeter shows 70 mA
